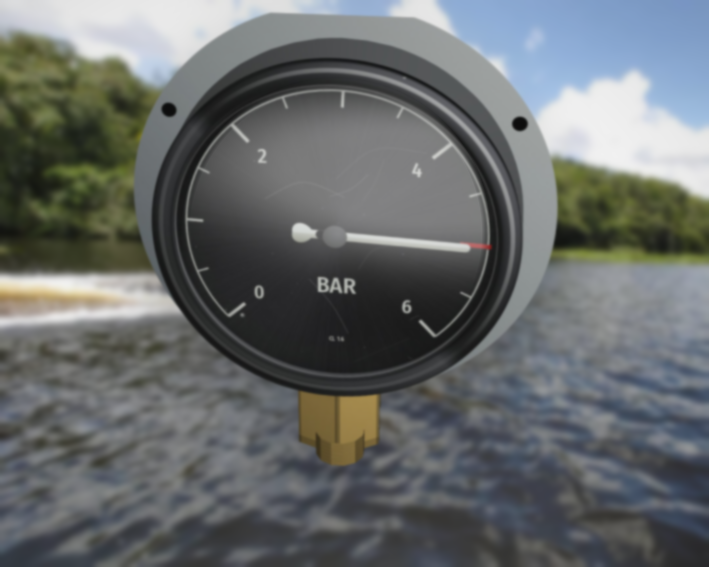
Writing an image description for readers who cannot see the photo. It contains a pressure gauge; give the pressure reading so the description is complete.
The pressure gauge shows 5 bar
